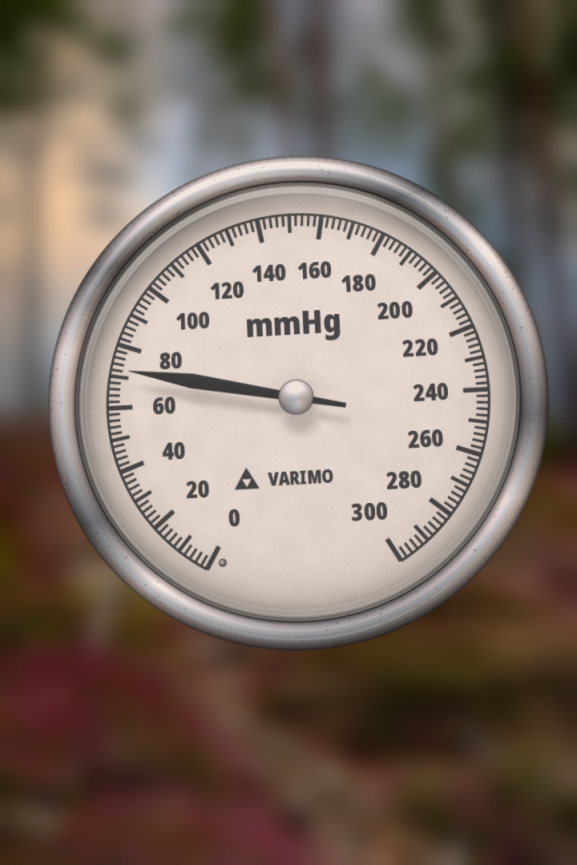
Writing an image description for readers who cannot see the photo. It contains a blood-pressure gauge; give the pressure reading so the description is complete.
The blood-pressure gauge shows 72 mmHg
